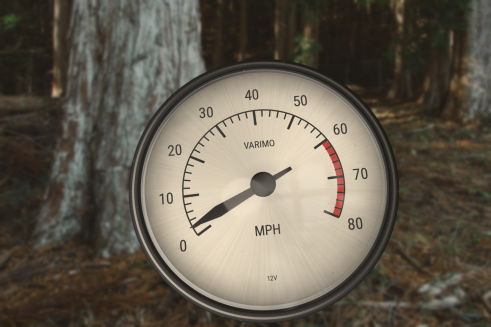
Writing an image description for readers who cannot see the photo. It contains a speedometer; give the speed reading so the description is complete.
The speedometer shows 2 mph
